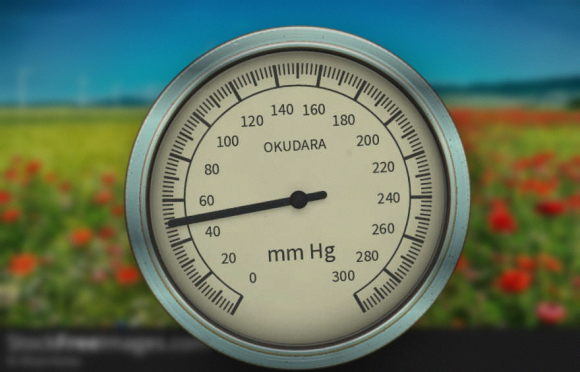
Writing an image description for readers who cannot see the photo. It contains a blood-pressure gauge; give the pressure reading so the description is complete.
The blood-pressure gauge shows 50 mmHg
